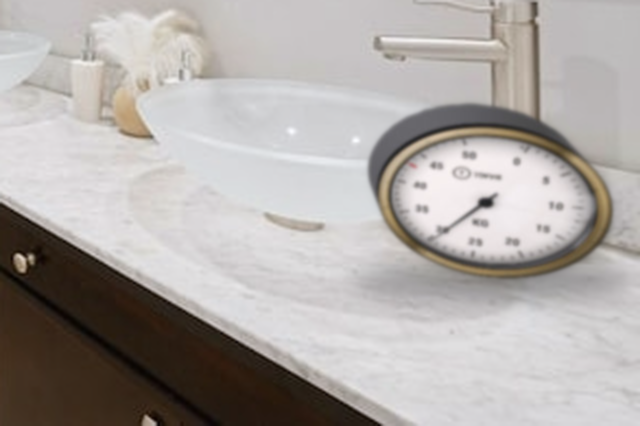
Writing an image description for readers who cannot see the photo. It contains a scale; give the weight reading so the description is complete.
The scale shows 30 kg
